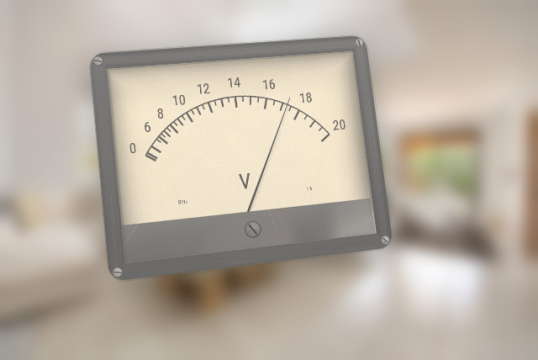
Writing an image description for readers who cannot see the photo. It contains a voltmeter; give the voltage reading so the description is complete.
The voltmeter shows 17.25 V
